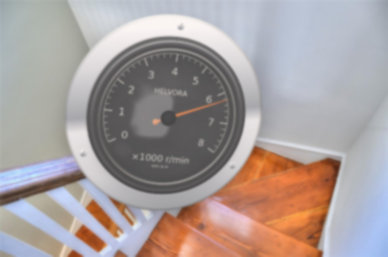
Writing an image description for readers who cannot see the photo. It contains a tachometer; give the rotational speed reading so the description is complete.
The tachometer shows 6200 rpm
